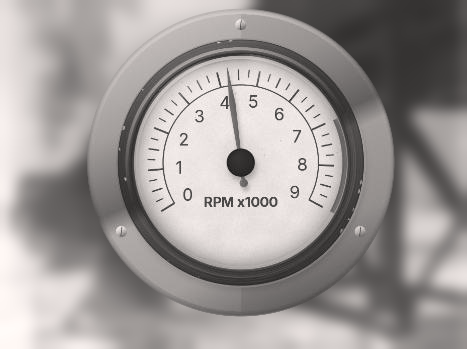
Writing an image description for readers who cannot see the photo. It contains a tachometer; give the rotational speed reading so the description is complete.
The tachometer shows 4250 rpm
